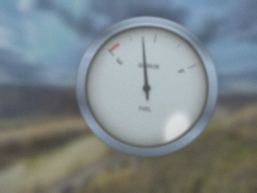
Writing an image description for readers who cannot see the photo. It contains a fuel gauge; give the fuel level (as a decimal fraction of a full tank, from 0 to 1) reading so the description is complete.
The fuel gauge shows 0.375
